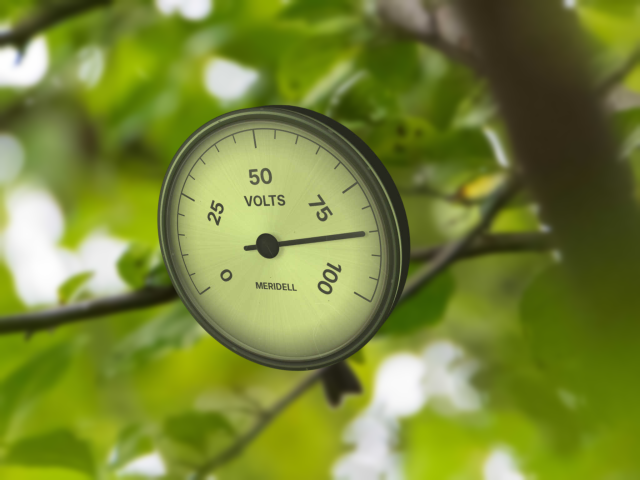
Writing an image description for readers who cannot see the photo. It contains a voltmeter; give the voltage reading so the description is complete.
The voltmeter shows 85 V
